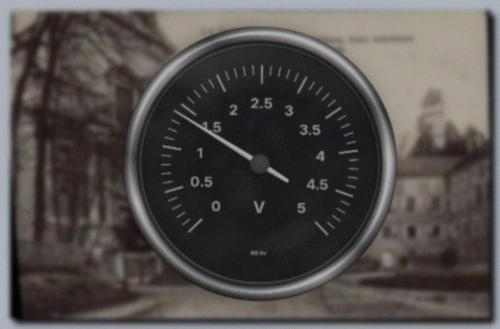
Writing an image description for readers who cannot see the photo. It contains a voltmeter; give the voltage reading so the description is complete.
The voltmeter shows 1.4 V
